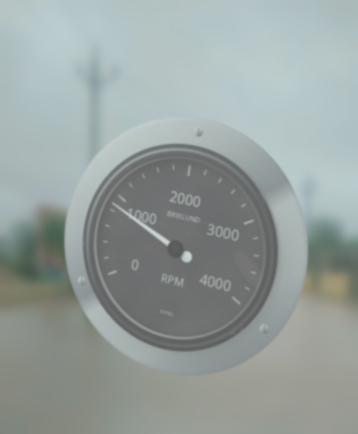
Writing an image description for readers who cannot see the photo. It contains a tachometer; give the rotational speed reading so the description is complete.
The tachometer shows 900 rpm
